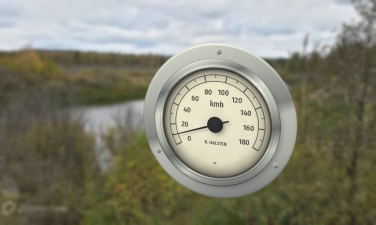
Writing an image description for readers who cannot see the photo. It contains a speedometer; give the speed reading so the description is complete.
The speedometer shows 10 km/h
